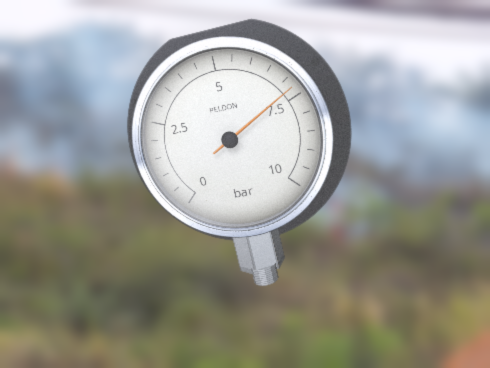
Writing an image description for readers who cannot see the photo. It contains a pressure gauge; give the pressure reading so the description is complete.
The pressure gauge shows 7.25 bar
